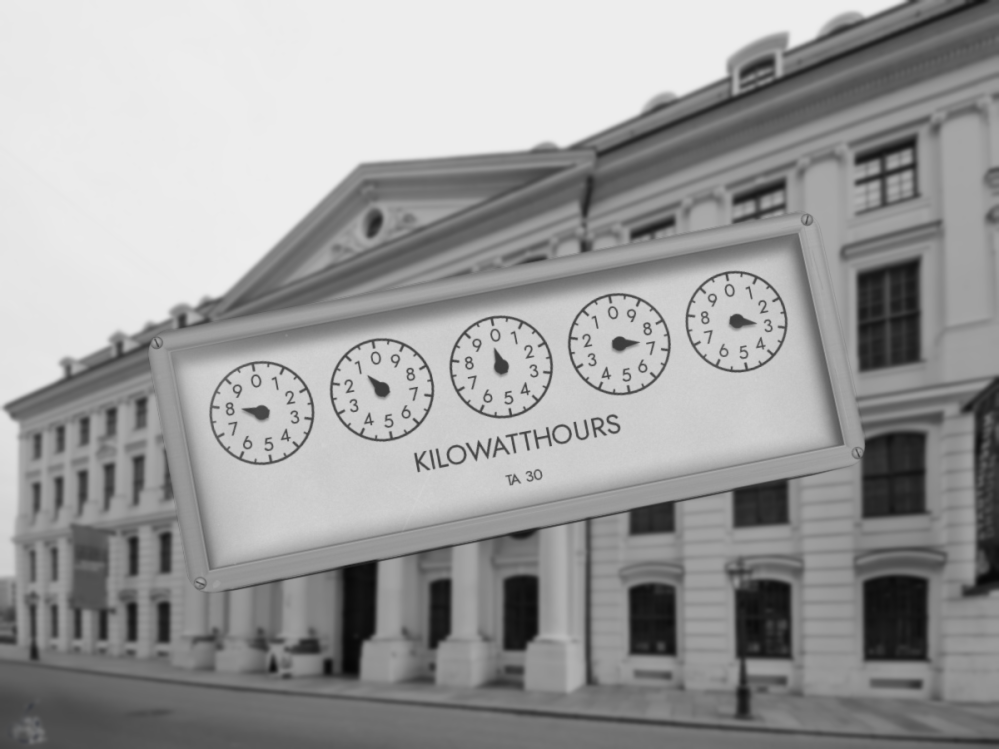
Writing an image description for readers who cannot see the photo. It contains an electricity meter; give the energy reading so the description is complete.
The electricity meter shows 80973 kWh
